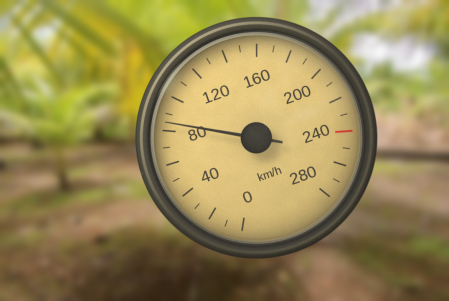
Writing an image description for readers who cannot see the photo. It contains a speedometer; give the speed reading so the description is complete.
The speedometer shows 85 km/h
